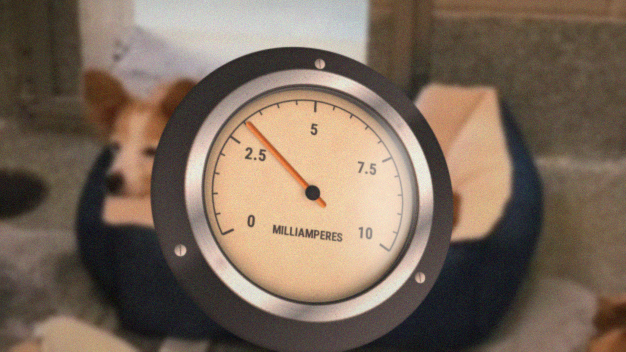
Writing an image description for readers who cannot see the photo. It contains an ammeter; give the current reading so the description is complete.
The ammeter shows 3 mA
